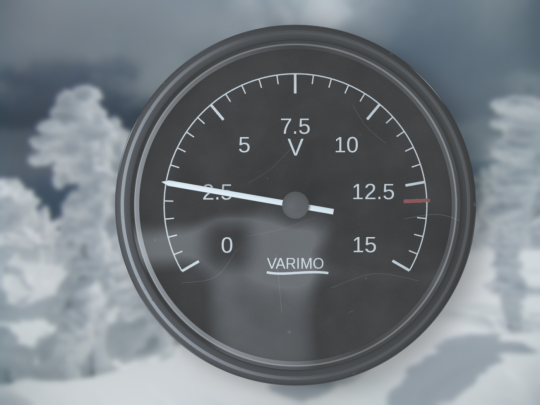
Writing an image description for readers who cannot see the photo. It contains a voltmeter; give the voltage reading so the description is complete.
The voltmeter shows 2.5 V
